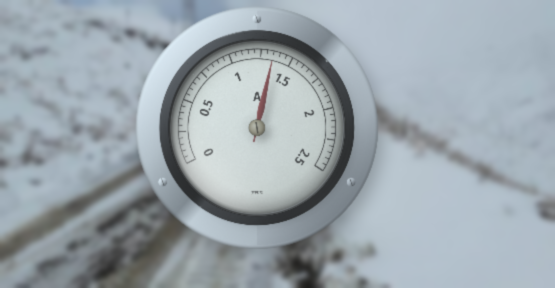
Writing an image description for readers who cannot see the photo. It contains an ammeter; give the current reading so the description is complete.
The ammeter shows 1.35 A
